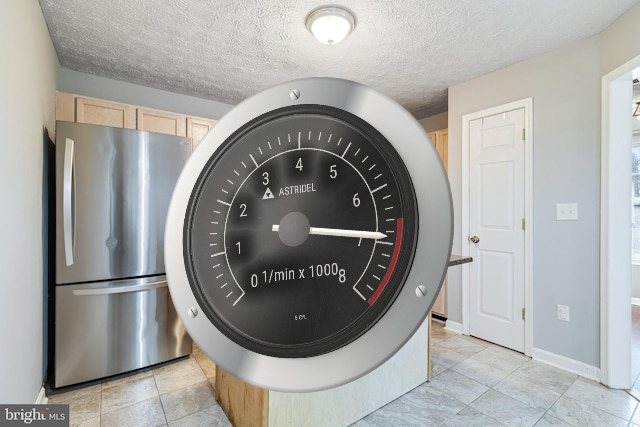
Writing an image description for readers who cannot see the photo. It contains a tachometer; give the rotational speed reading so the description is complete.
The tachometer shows 6900 rpm
